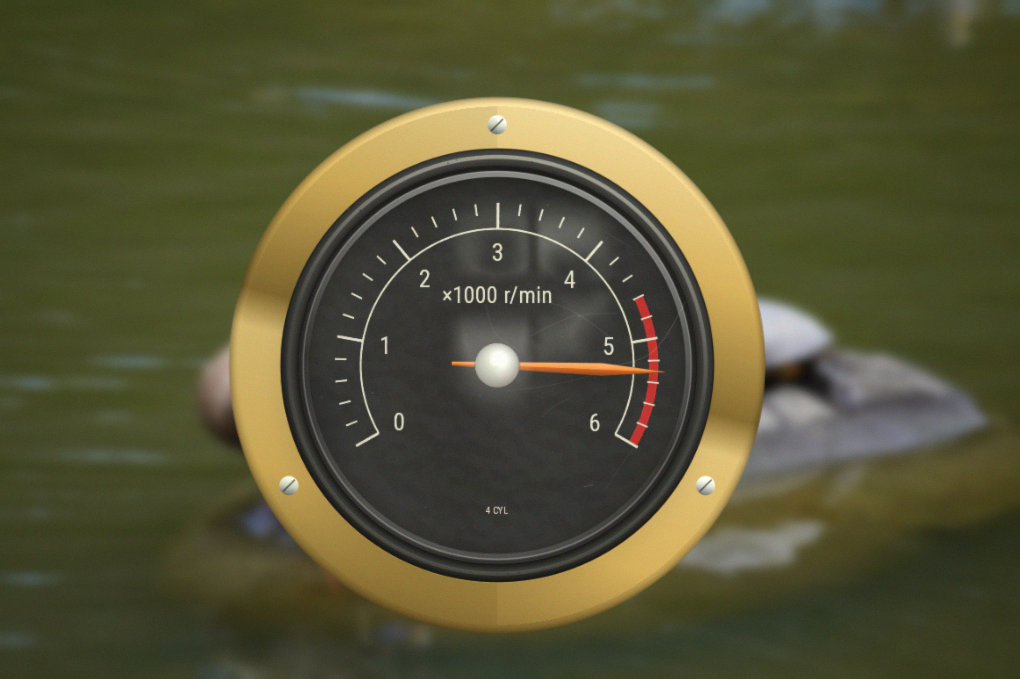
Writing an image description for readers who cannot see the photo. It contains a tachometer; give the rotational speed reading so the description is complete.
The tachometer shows 5300 rpm
